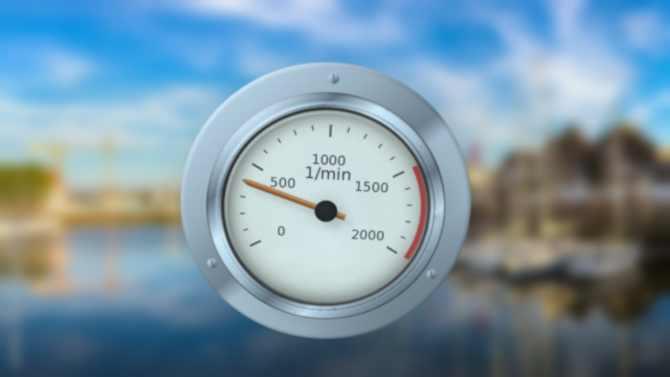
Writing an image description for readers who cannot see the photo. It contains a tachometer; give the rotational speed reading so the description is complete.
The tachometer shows 400 rpm
